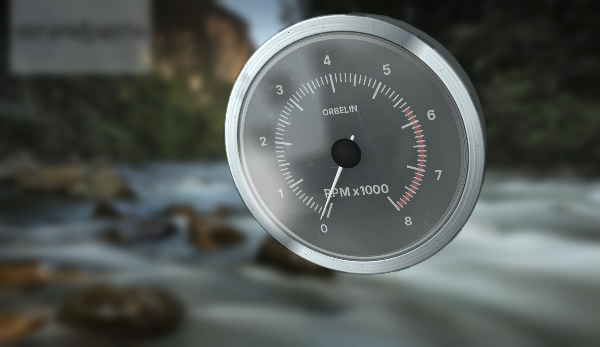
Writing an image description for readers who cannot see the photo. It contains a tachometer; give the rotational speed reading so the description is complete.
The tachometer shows 100 rpm
